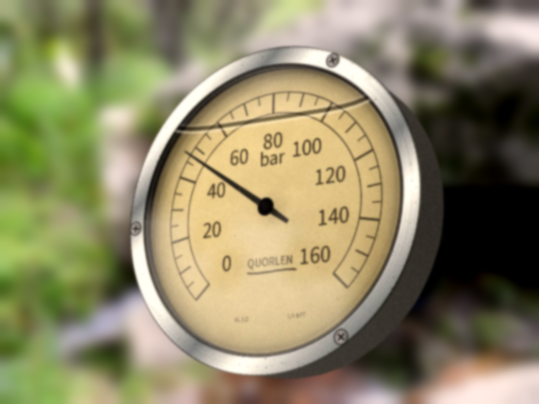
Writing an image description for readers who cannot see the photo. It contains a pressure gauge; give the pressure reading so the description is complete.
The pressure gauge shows 47.5 bar
